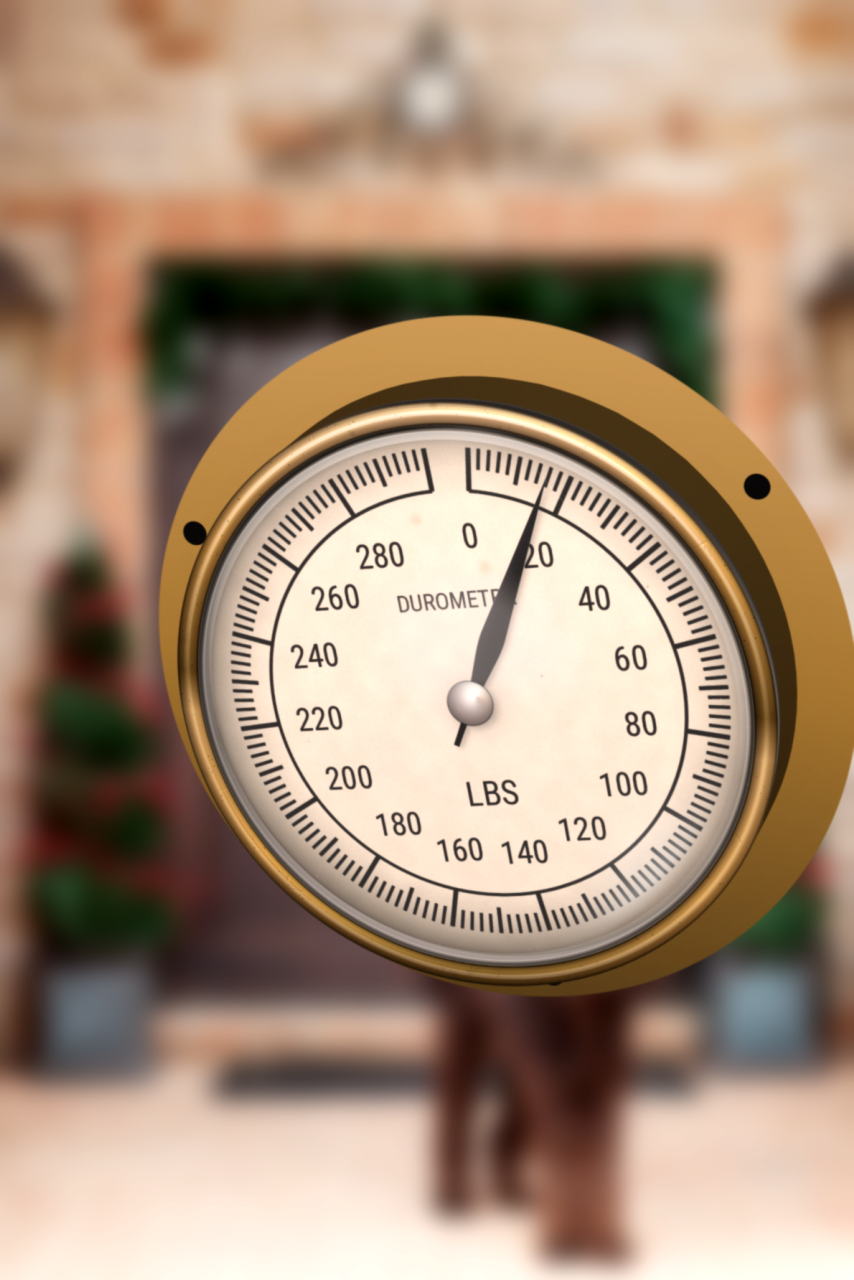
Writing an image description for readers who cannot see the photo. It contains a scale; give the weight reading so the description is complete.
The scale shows 16 lb
